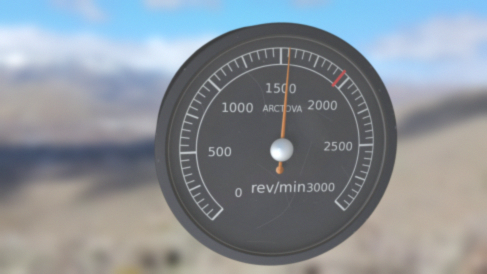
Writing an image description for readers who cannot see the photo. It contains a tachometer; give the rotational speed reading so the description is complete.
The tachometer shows 1550 rpm
